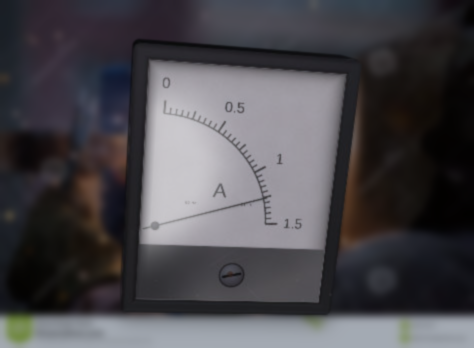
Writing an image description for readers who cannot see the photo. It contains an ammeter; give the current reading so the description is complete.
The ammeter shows 1.25 A
